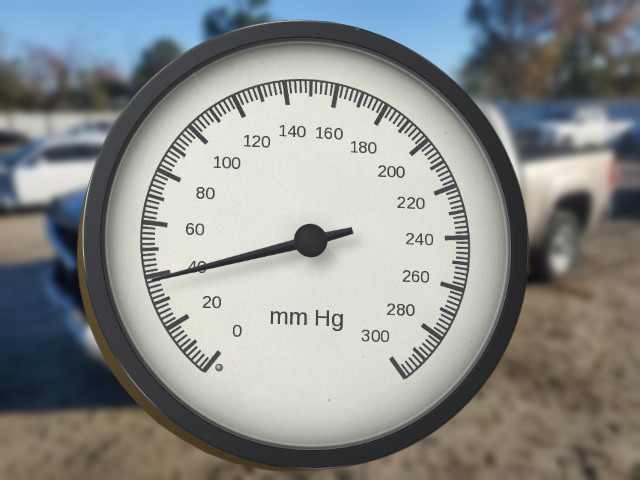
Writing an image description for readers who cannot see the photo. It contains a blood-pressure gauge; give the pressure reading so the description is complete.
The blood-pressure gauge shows 38 mmHg
